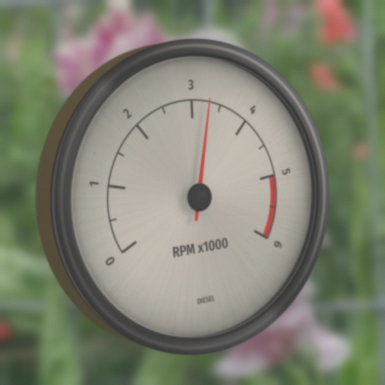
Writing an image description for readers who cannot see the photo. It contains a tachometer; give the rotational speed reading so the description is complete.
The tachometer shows 3250 rpm
